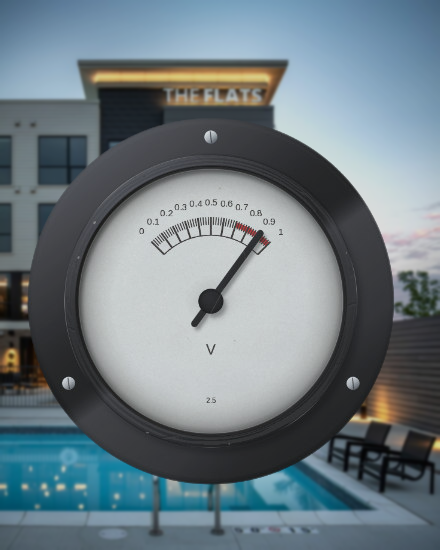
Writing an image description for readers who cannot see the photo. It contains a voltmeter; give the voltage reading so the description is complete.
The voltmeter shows 0.9 V
